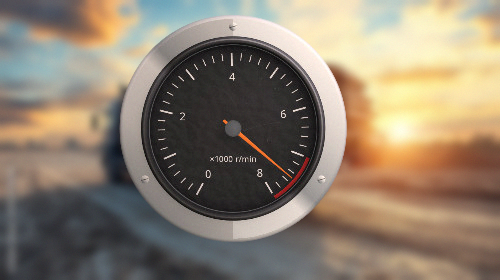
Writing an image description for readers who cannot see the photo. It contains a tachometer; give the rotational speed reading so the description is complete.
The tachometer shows 7500 rpm
